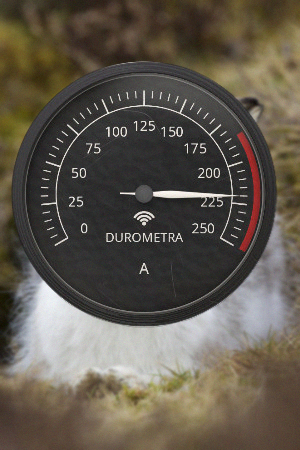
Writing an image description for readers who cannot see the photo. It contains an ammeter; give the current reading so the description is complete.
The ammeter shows 220 A
